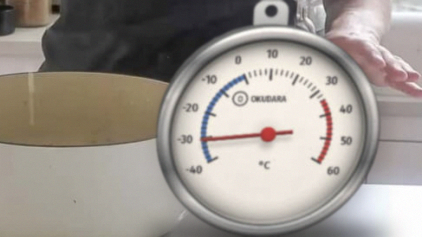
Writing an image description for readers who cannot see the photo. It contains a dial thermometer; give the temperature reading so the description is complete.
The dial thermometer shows -30 °C
